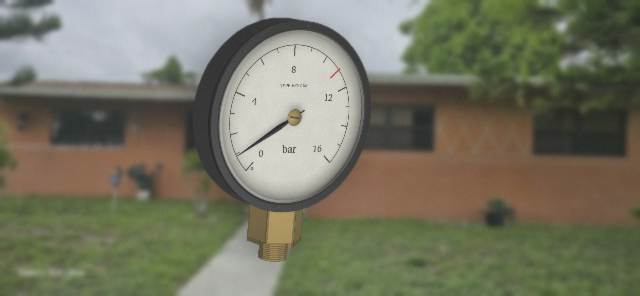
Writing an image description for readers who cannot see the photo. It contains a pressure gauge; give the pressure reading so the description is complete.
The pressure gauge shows 1 bar
